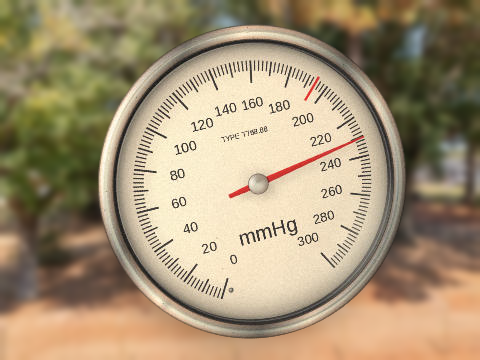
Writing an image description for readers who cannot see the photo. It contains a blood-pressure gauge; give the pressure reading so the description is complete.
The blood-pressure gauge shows 230 mmHg
